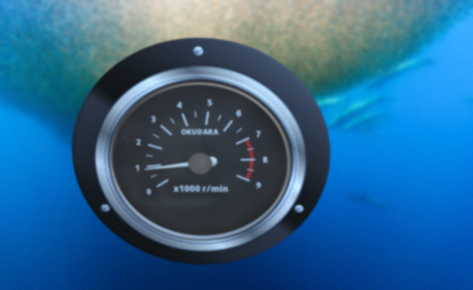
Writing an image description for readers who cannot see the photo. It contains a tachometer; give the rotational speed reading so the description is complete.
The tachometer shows 1000 rpm
